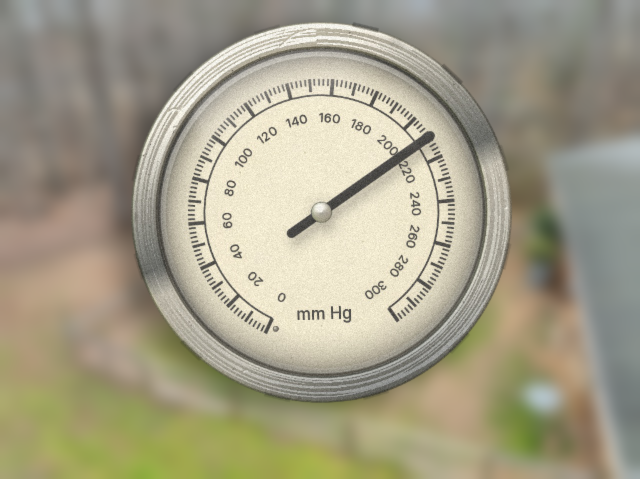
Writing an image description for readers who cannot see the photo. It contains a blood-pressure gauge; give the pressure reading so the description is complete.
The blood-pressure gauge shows 210 mmHg
